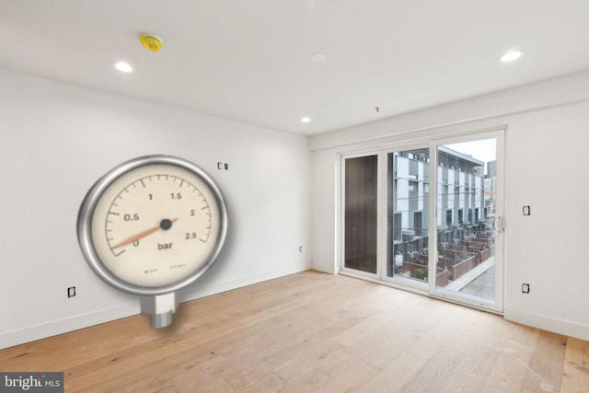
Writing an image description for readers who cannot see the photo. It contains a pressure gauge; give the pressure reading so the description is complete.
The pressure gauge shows 0.1 bar
